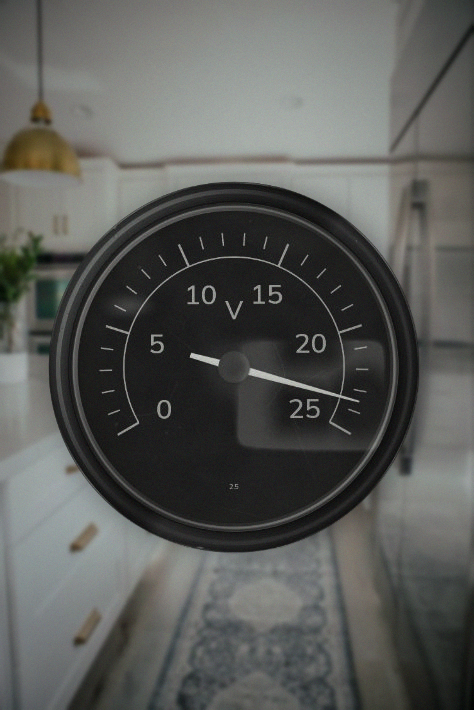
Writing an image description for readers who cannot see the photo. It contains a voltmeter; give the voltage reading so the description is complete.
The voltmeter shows 23.5 V
